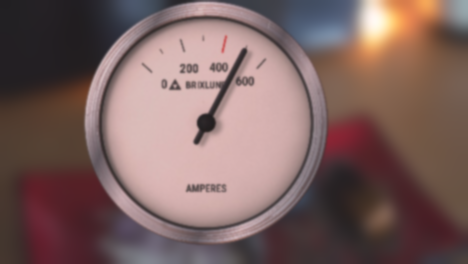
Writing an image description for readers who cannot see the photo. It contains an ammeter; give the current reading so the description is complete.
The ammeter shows 500 A
